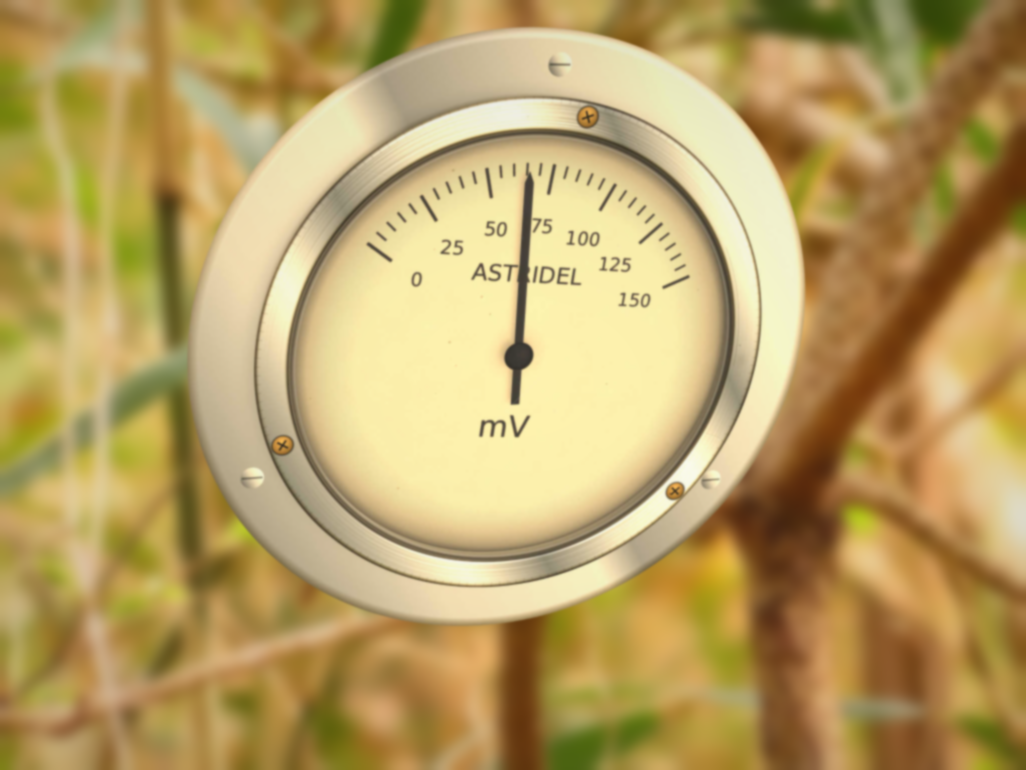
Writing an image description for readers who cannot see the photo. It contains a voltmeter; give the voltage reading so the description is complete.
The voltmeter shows 65 mV
